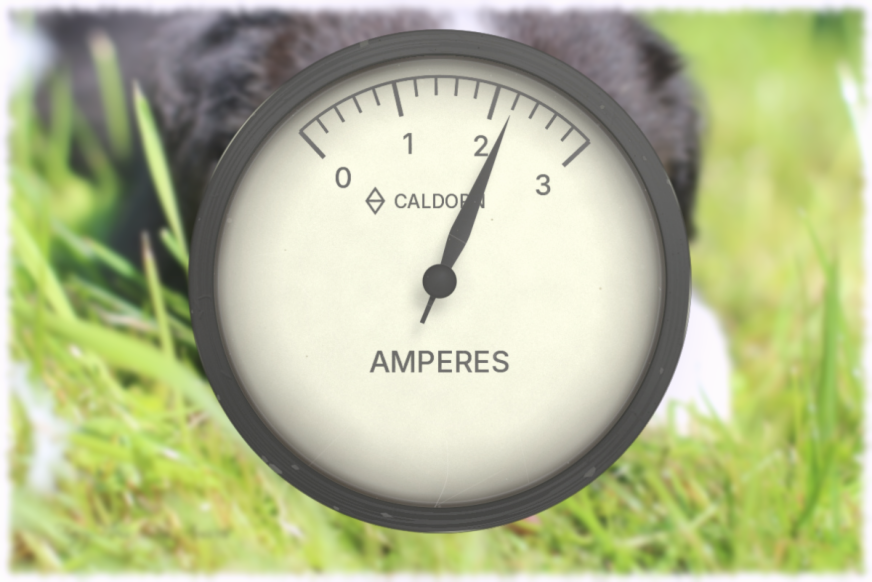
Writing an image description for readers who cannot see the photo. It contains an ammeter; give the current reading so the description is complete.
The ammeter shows 2.2 A
